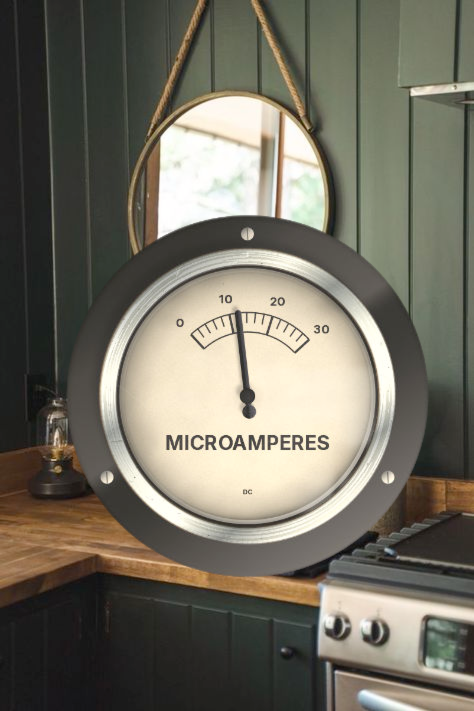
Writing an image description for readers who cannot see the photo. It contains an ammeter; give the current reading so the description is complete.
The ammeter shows 12 µA
